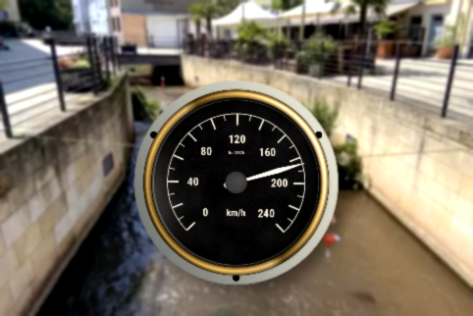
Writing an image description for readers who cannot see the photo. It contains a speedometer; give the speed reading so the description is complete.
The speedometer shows 185 km/h
